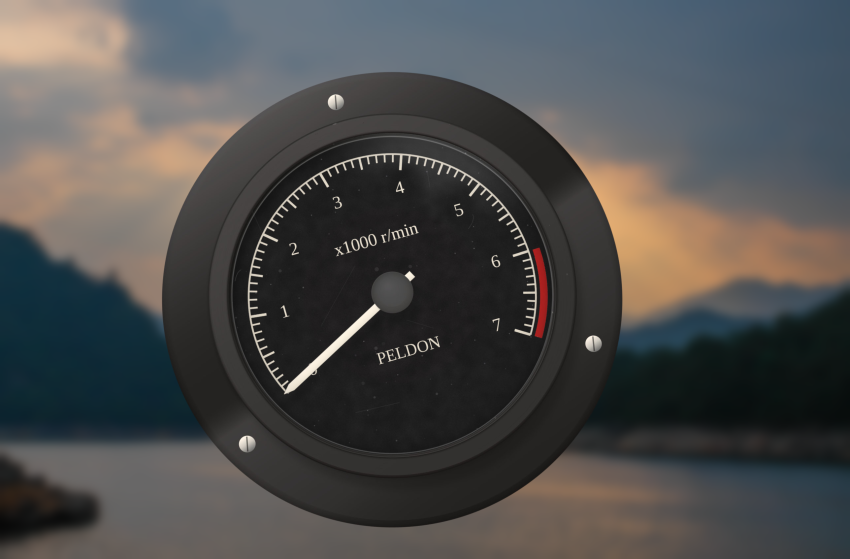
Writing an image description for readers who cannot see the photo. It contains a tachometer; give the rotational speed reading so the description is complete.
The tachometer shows 0 rpm
